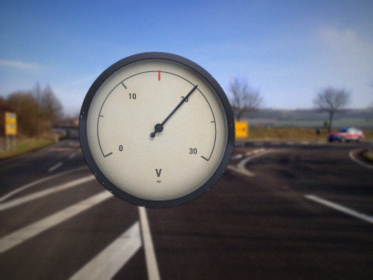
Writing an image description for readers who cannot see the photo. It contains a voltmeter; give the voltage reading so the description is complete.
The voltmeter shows 20 V
